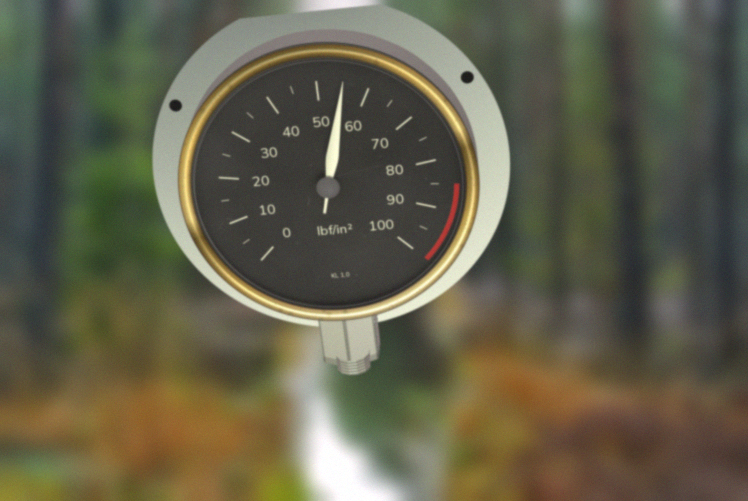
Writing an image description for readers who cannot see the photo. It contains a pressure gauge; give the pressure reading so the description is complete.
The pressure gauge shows 55 psi
